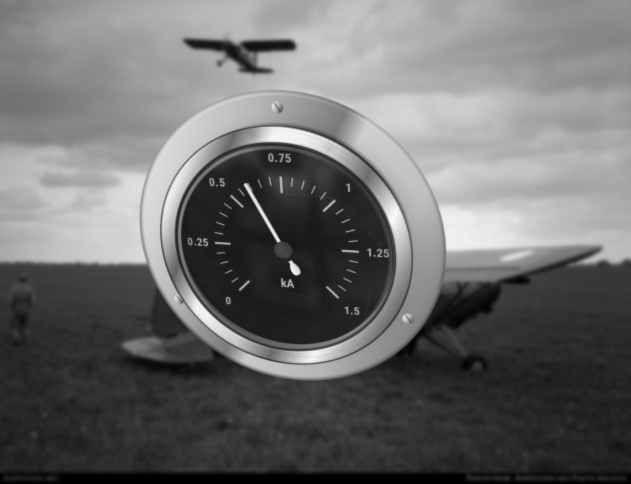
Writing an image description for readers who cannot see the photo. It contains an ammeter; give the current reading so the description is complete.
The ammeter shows 0.6 kA
